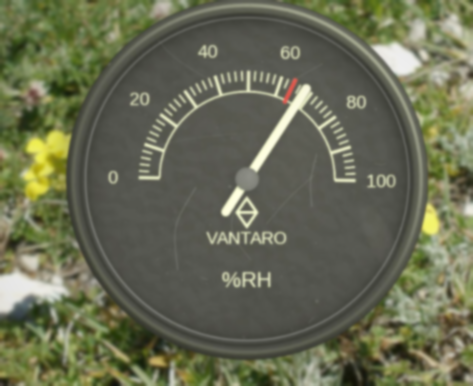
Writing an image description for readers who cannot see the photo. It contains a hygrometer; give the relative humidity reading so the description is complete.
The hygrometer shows 68 %
